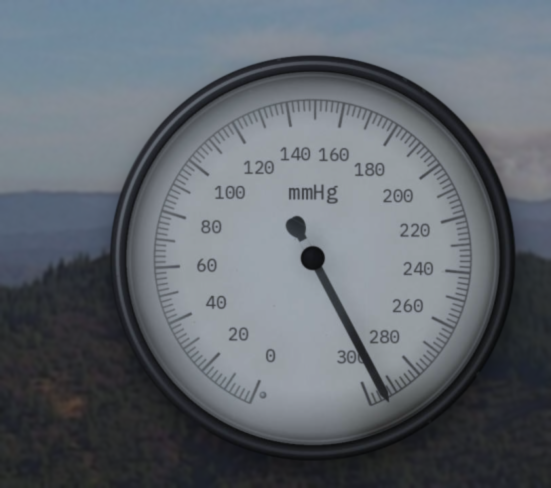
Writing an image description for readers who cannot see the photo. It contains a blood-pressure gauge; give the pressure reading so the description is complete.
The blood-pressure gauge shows 294 mmHg
